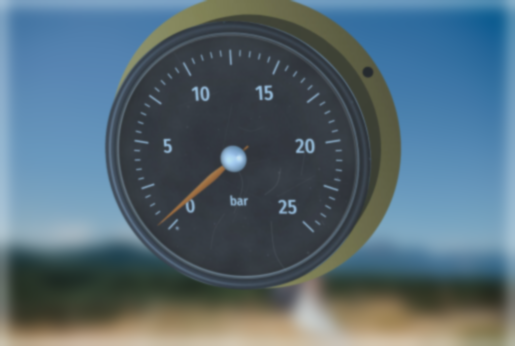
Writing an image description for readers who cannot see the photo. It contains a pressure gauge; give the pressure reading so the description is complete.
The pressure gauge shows 0.5 bar
